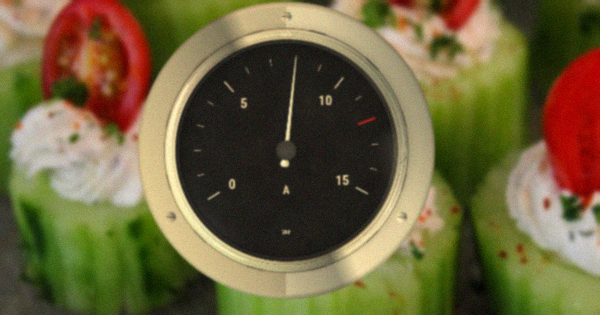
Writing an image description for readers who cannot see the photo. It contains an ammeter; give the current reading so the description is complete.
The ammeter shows 8 A
